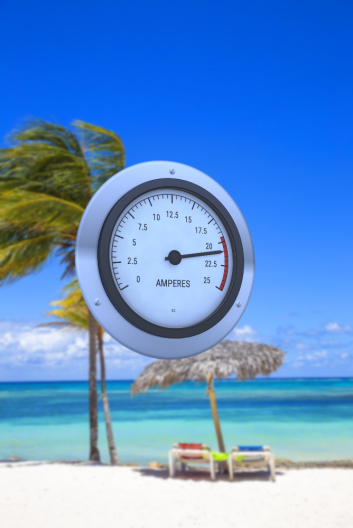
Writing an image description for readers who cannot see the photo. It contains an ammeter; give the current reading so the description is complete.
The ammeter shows 21 A
